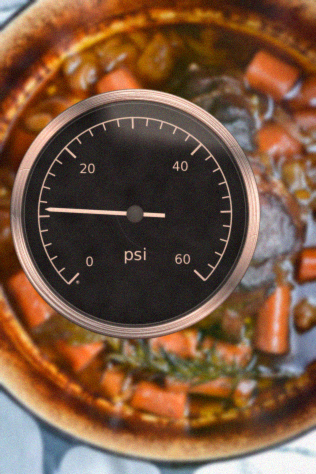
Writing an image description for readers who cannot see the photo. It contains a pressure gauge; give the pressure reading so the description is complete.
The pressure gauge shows 11 psi
